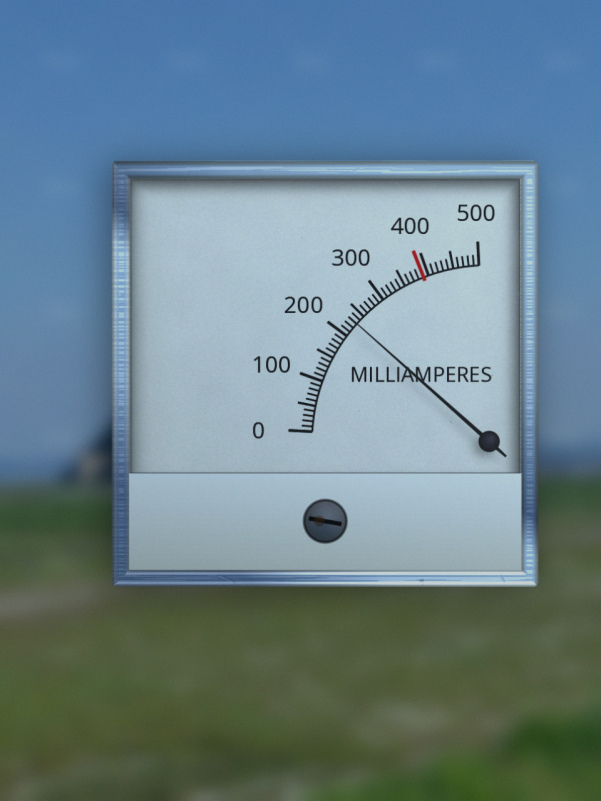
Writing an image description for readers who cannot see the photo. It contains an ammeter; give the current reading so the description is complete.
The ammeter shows 230 mA
